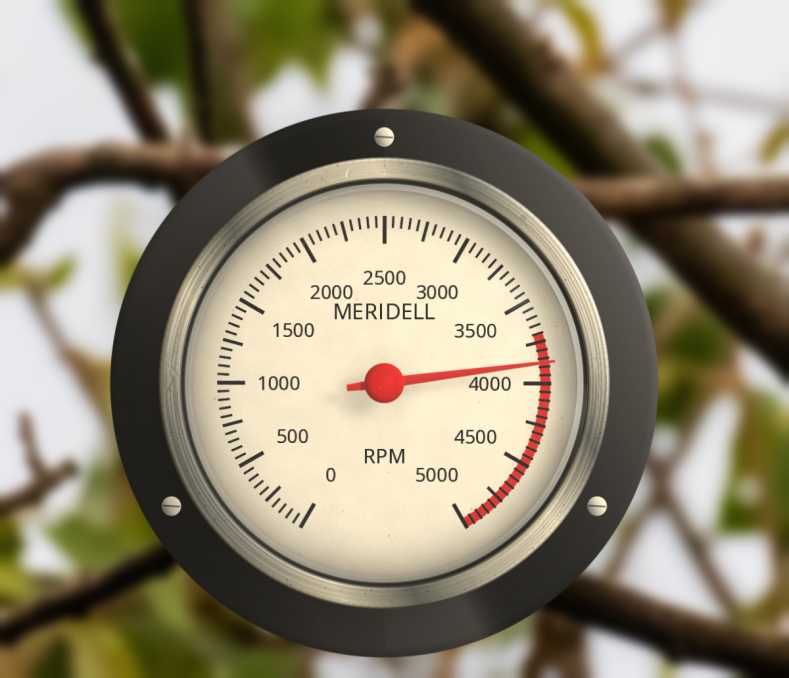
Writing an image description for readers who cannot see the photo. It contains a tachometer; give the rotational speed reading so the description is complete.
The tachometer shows 3875 rpm
